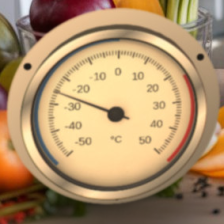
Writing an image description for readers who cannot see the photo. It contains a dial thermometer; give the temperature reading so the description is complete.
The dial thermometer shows -25 °C
